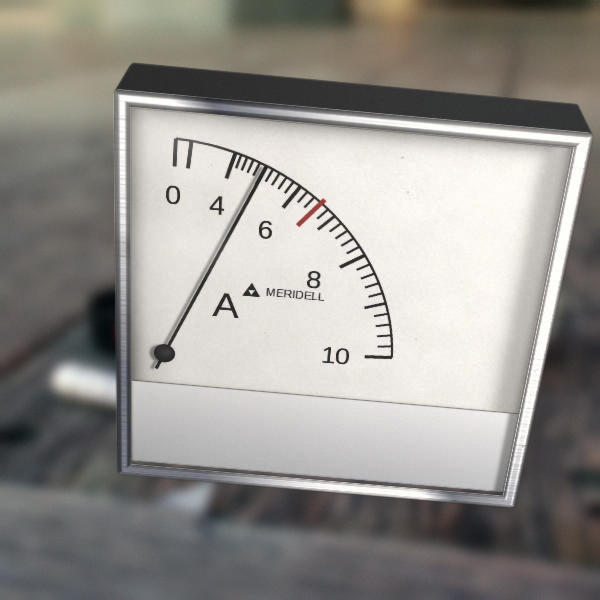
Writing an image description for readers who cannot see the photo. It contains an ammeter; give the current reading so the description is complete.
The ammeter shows 5 A
